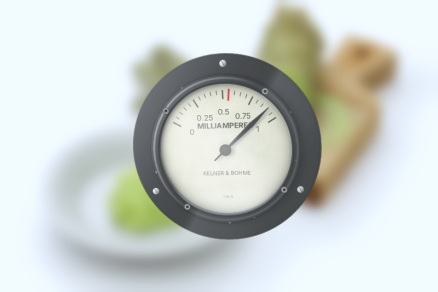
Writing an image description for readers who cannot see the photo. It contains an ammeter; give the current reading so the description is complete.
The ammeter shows 0.9 mA
